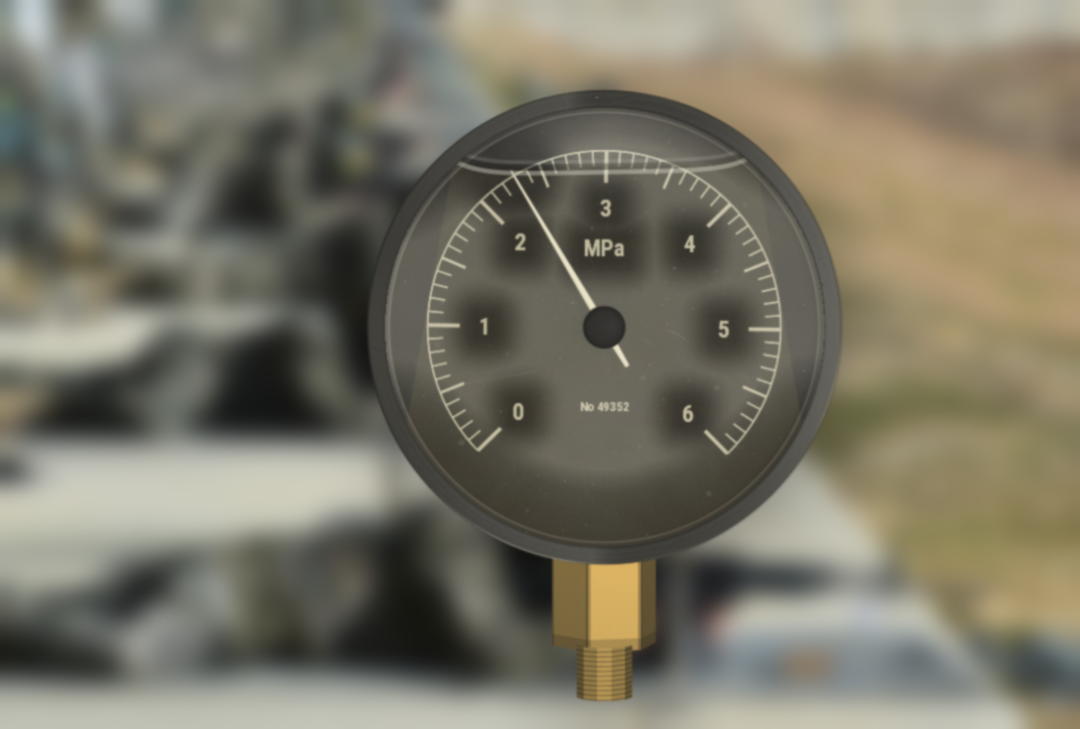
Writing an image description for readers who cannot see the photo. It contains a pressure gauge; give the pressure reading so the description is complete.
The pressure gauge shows 2.3 MPa
